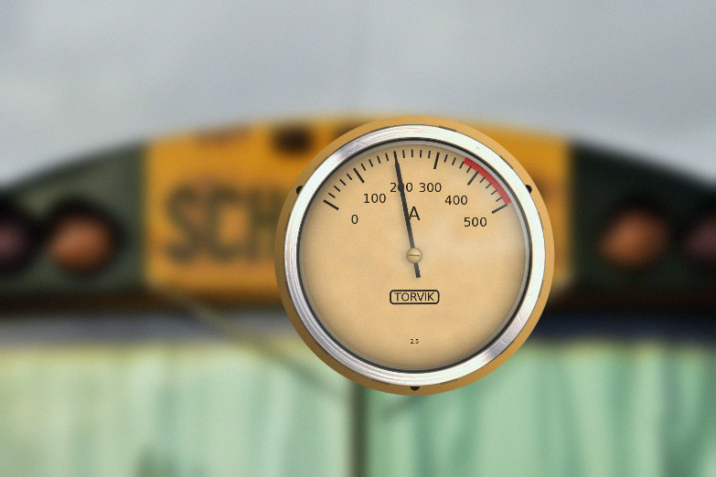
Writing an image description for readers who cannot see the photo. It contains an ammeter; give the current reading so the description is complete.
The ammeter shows 200 A
